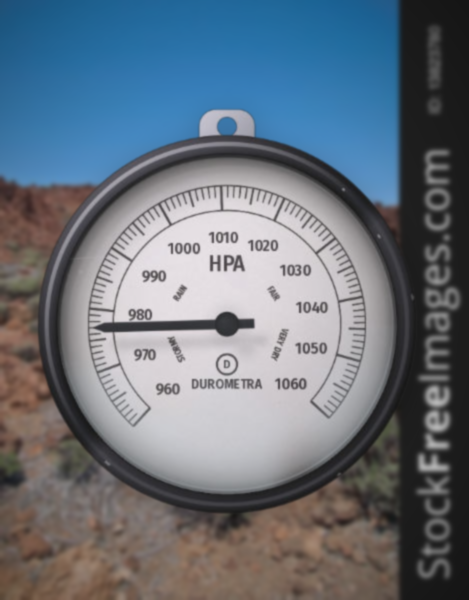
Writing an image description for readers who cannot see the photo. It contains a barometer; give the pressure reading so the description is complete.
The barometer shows 977 hPa
